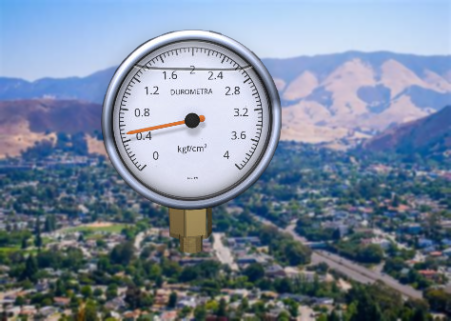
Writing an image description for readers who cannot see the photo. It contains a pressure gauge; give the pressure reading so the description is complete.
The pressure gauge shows 0.5 kg/cm²
